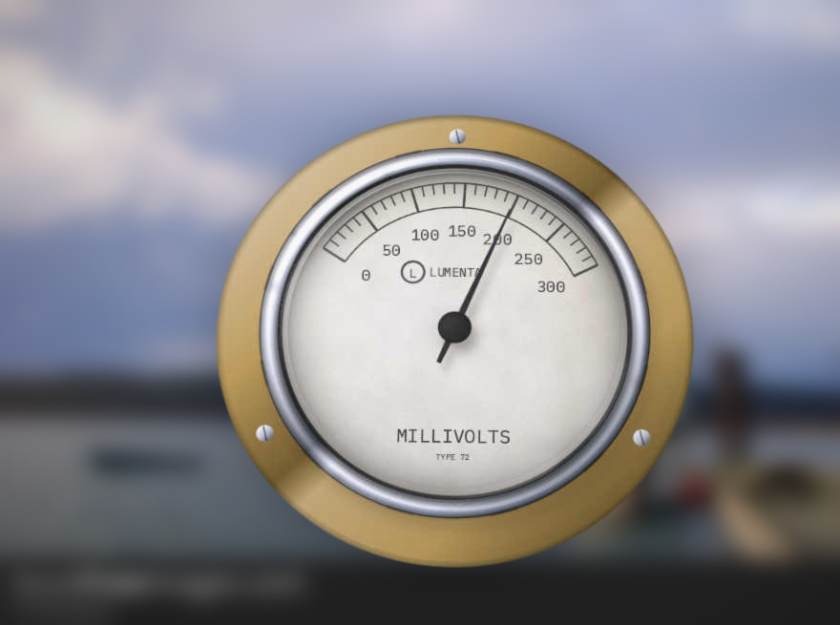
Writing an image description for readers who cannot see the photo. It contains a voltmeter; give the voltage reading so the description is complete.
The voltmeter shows 200 mV
